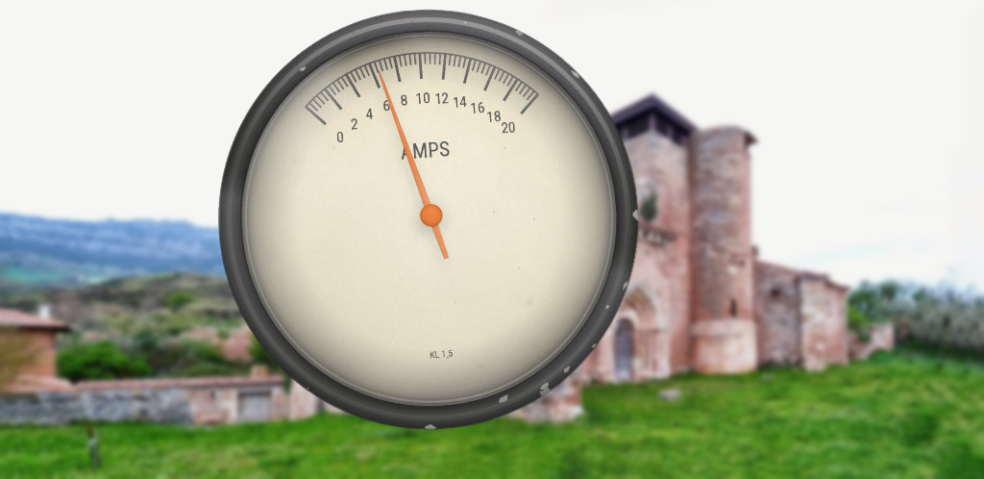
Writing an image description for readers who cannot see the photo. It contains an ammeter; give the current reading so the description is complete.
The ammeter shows 6.4 A
